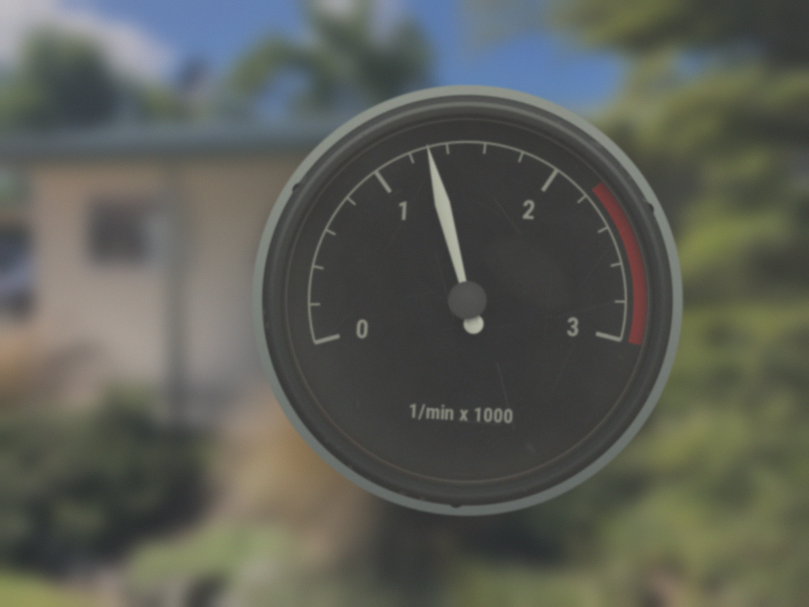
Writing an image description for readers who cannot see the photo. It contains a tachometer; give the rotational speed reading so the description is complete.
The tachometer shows 1300 rpm
